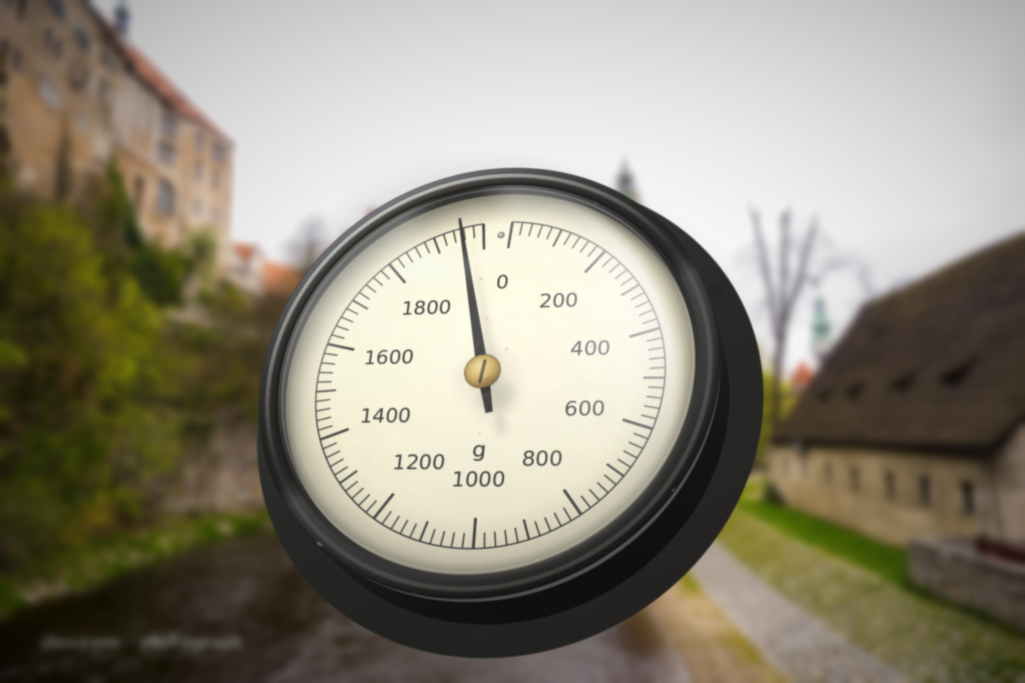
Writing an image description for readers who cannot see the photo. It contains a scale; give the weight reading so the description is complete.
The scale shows 1960 g
